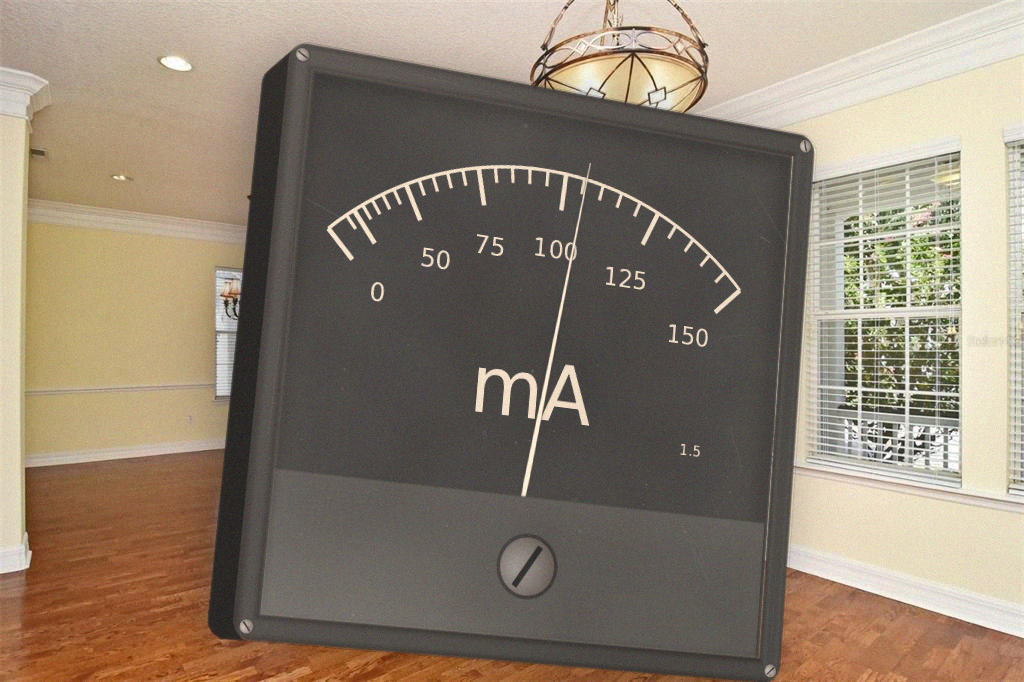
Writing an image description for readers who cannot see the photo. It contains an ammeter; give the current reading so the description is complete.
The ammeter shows 105 mA
